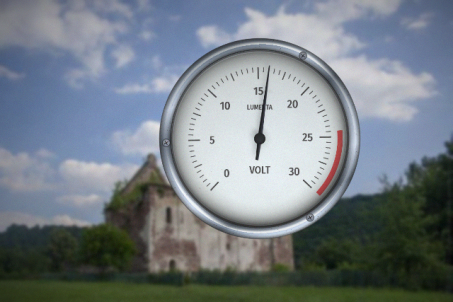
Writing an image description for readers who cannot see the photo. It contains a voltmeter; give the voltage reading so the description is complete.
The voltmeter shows 16 V
